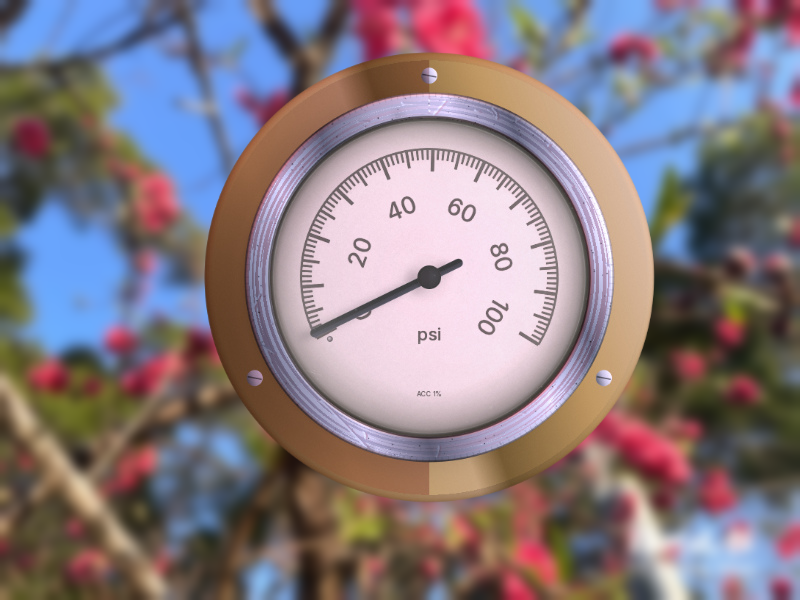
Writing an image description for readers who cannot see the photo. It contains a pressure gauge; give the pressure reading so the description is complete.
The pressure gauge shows 1 psi
